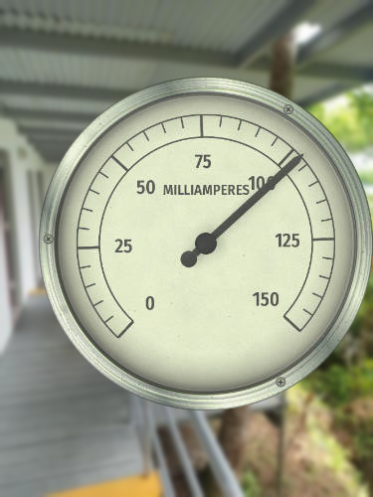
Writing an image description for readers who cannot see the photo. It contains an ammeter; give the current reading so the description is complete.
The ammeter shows 102.5 mA
